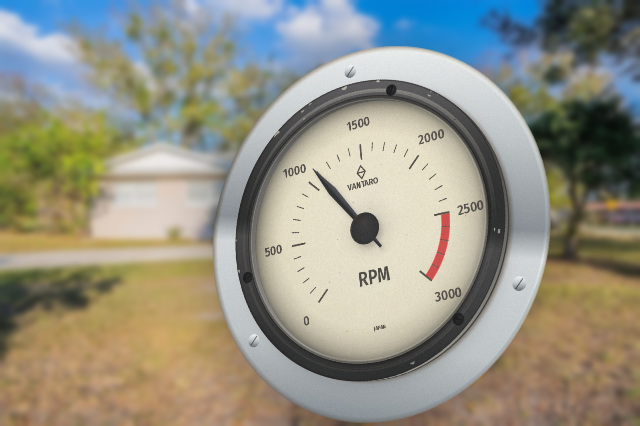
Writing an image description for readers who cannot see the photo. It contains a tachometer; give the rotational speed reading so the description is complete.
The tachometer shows 1100 rpm
